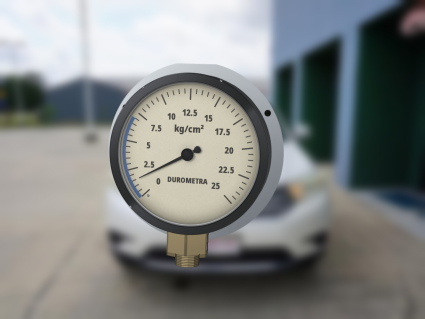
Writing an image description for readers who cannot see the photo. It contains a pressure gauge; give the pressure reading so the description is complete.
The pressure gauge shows 1.5 kg/cm²
